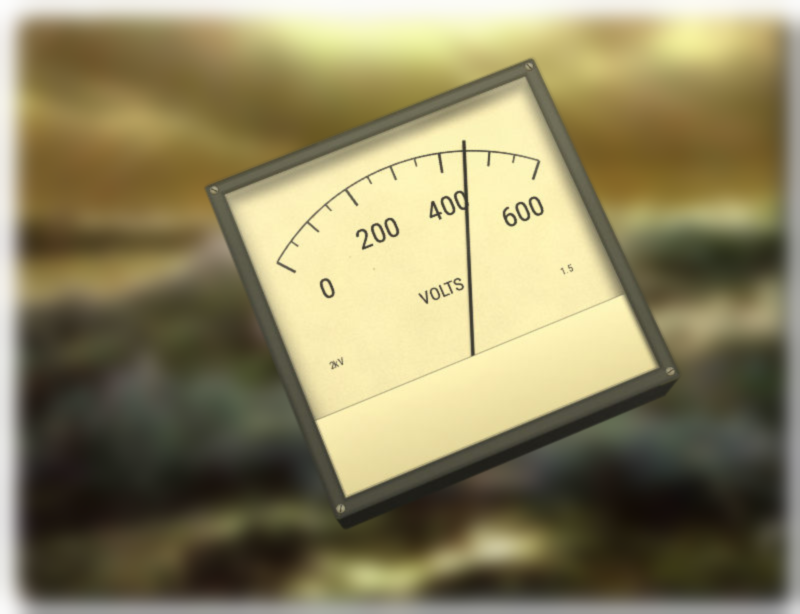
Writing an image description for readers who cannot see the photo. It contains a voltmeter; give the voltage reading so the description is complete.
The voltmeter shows 450 V
